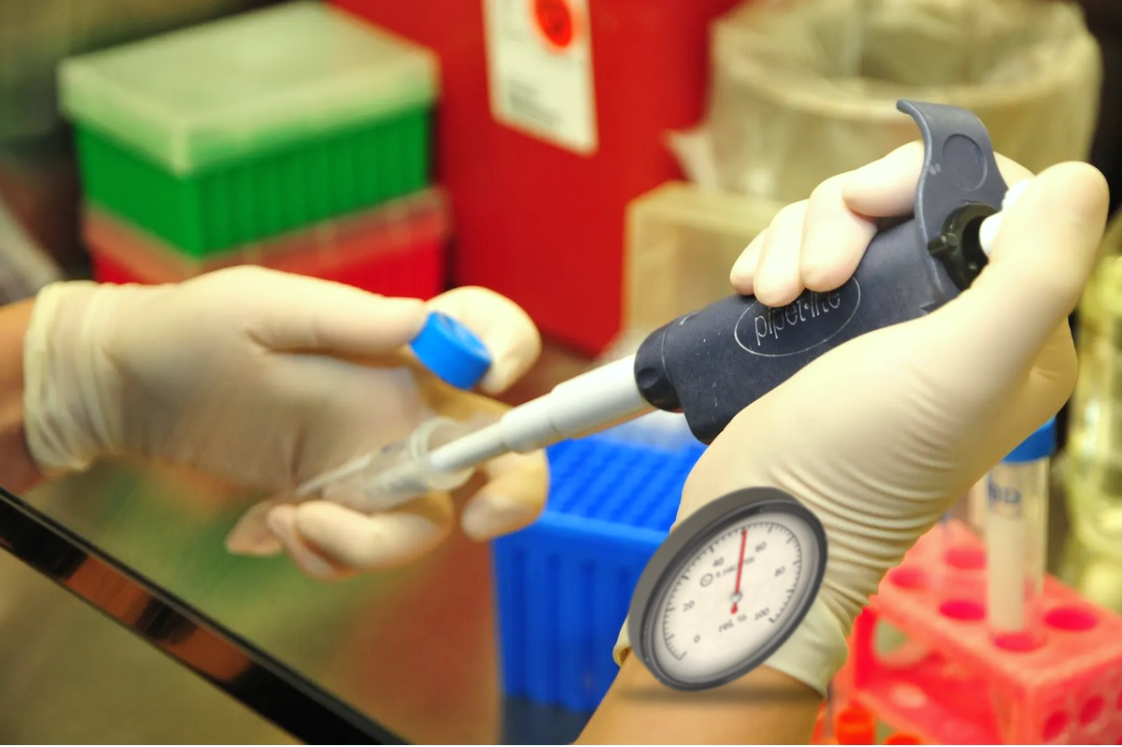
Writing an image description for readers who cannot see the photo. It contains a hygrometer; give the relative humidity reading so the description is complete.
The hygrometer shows 50 %
